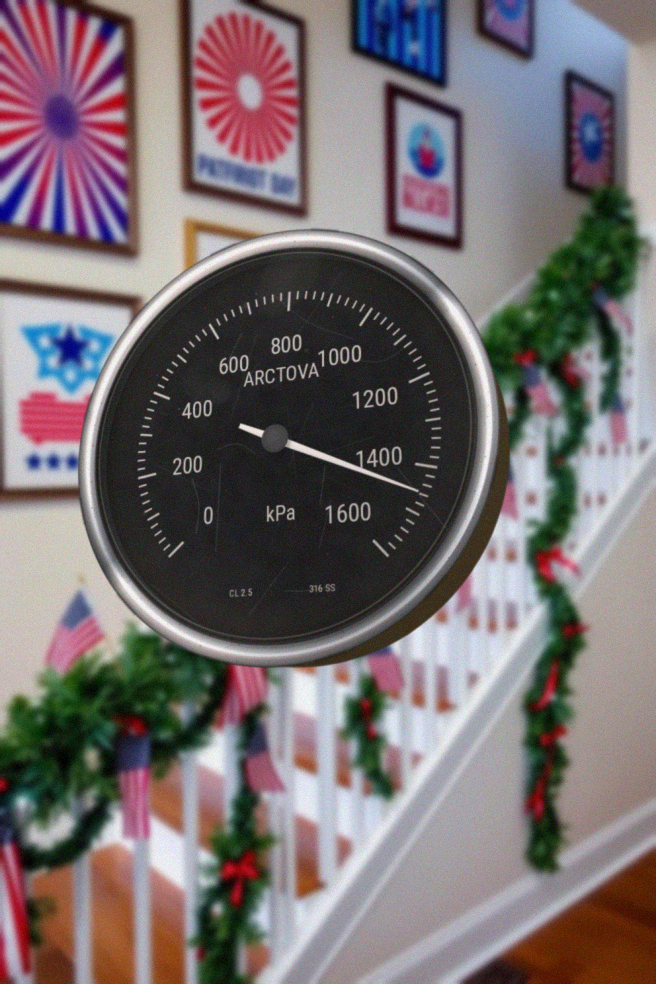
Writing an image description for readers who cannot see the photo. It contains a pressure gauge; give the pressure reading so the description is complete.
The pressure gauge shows 1460 kPa
